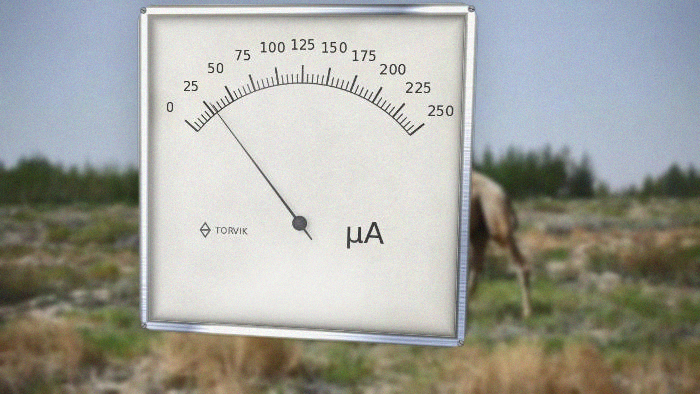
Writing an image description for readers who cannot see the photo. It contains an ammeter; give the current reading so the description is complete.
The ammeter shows 30 µA
